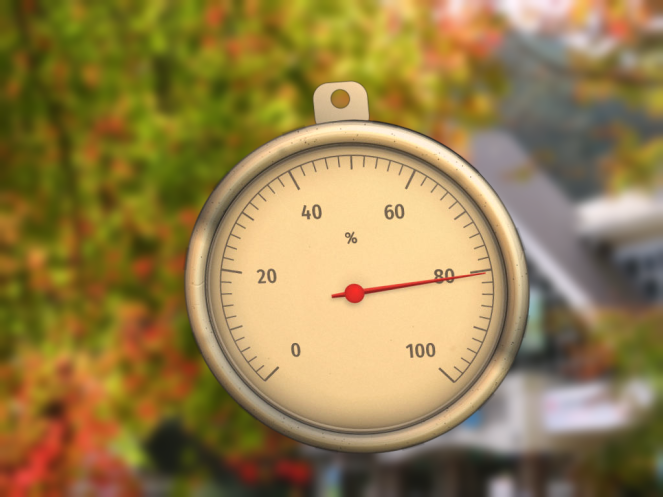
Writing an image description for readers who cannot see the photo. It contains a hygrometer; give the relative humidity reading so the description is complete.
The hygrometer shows 80 %
